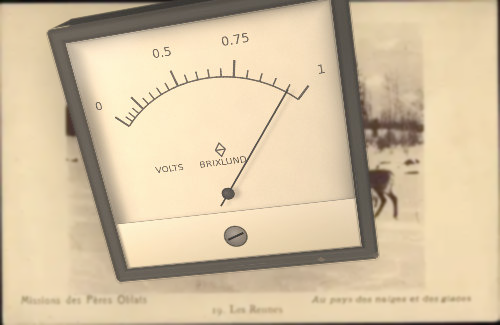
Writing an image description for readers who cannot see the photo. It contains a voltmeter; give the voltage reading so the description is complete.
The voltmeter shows 0.95 V
